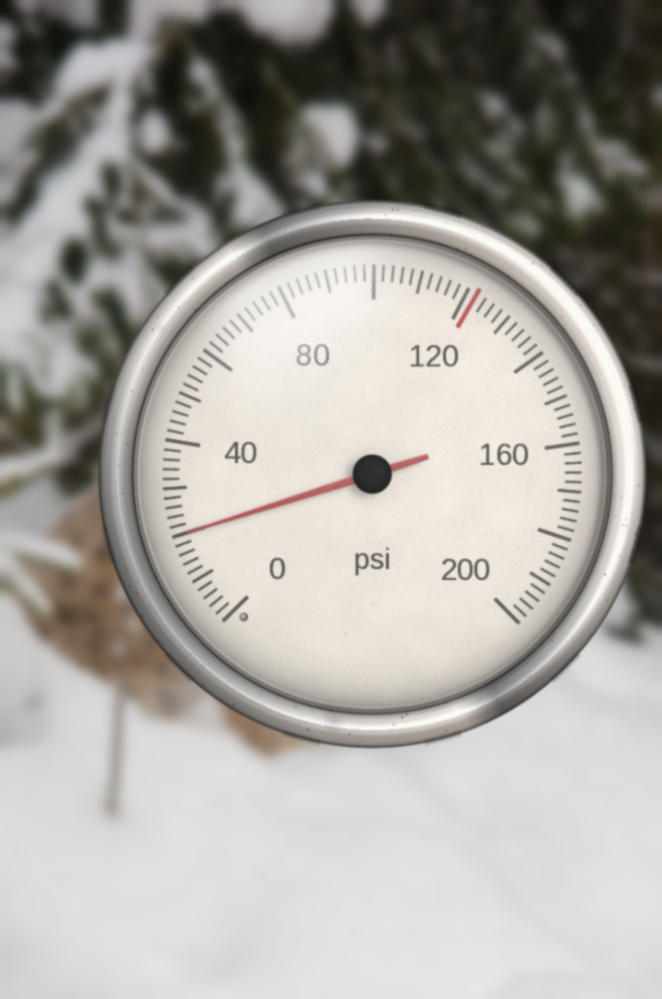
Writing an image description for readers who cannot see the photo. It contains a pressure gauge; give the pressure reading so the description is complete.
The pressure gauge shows 20 psi
